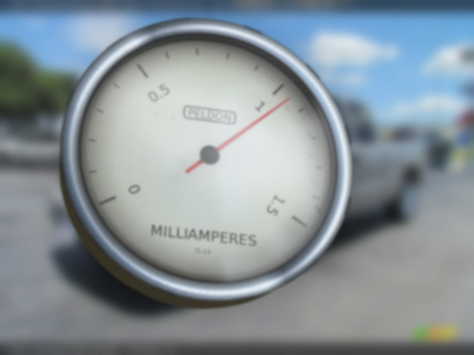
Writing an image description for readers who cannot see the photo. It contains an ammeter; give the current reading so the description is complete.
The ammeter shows 1.05 mA
